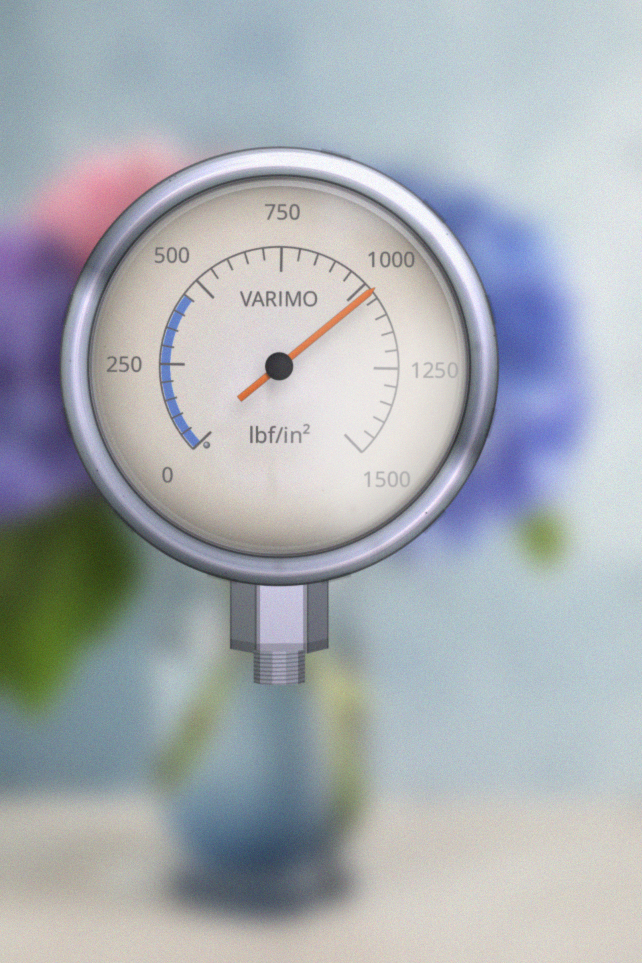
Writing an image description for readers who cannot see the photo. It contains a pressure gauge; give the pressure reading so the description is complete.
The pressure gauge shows 1025 psi
